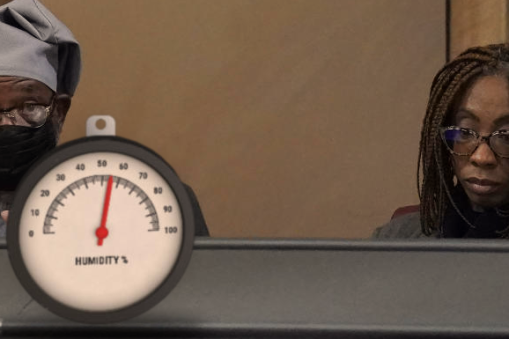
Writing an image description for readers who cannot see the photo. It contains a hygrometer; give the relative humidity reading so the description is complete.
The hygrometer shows 55 %
